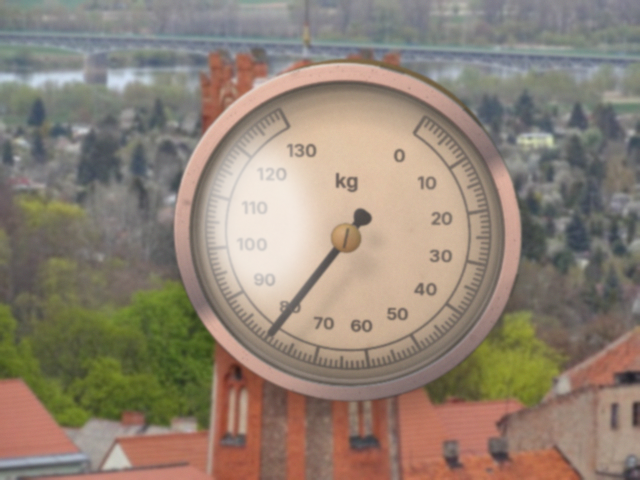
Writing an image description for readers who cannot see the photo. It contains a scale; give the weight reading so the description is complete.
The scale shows 80 kg
